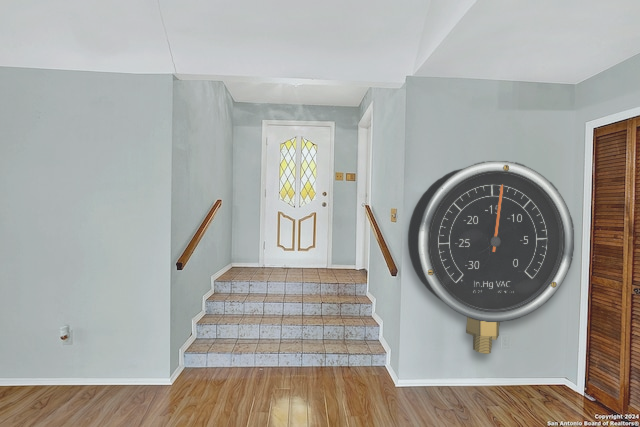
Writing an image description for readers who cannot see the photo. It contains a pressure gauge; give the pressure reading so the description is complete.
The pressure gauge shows -14 inHg
